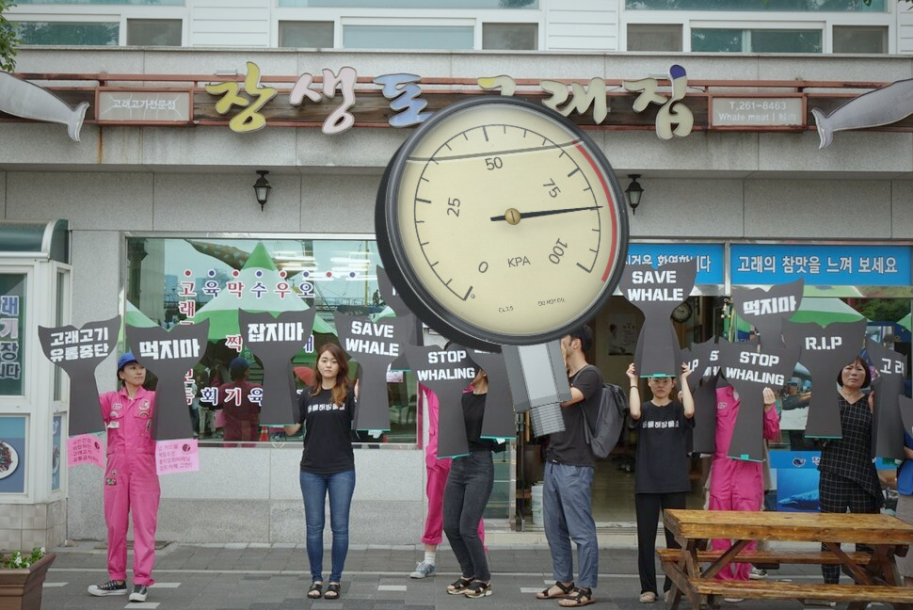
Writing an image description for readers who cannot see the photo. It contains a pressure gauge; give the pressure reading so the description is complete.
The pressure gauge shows 85 kPa
